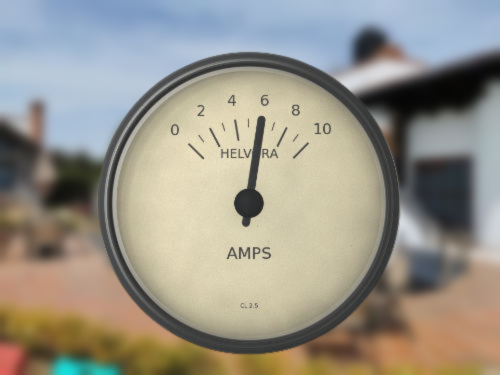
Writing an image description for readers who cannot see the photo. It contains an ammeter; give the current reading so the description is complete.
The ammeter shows 6 A
